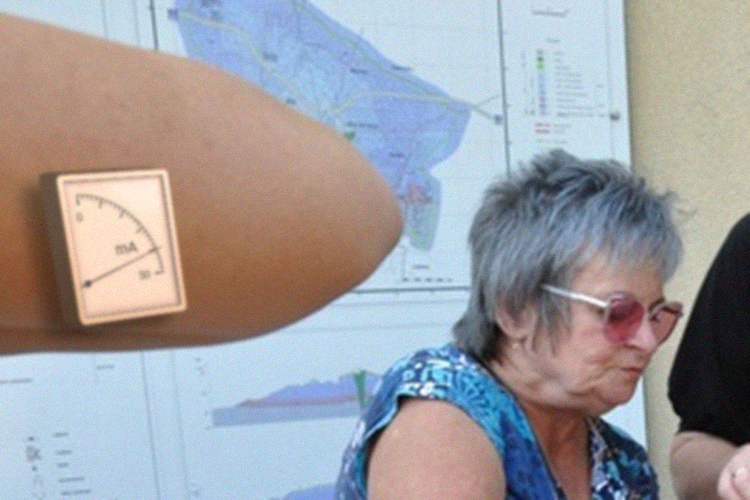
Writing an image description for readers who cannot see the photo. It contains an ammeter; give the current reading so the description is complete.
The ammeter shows 40 mA
